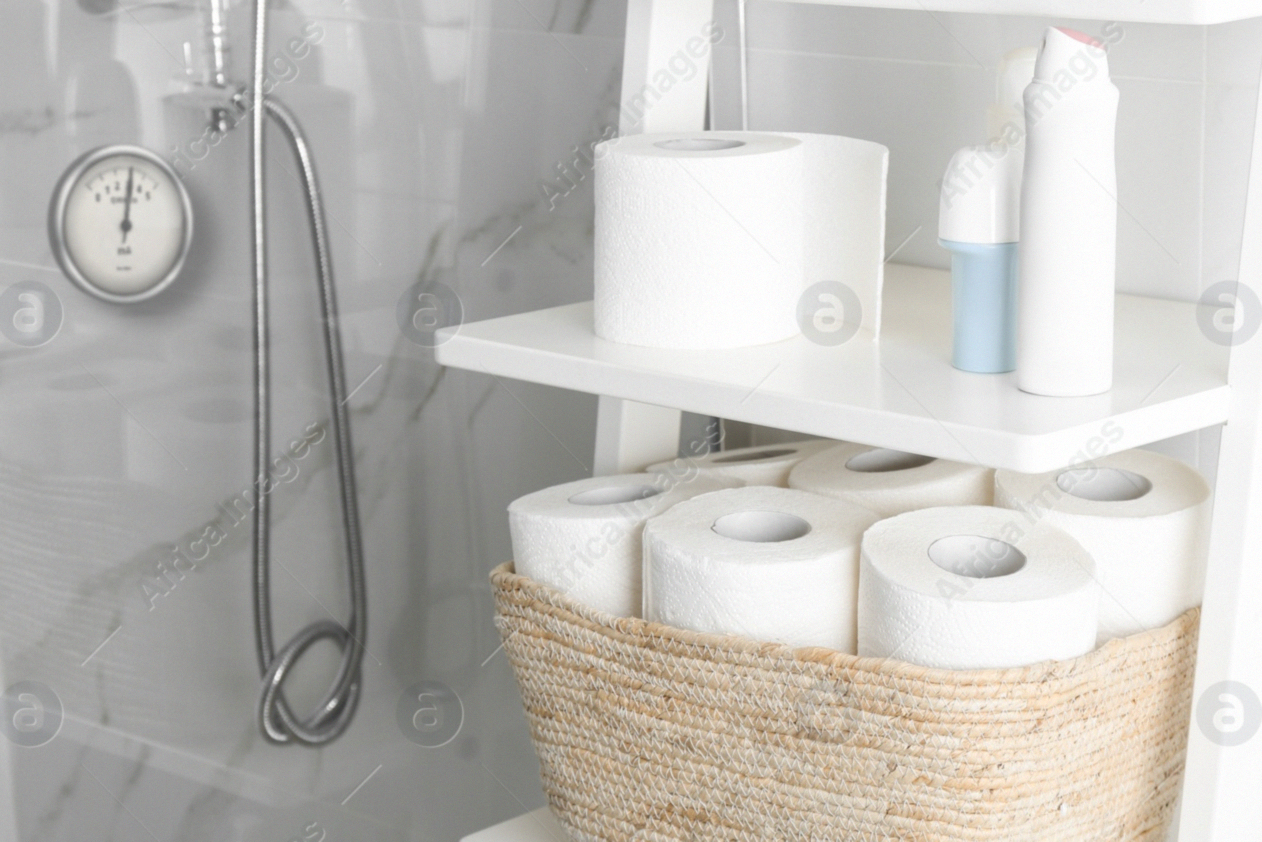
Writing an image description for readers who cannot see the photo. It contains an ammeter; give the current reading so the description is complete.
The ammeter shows 3 mA
